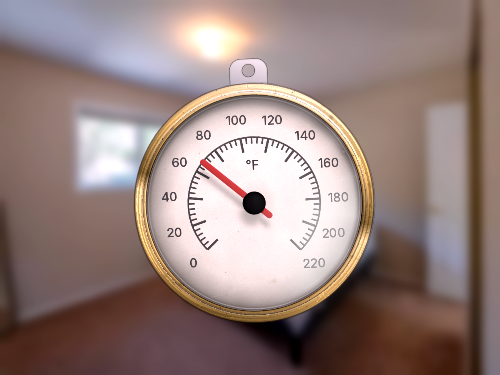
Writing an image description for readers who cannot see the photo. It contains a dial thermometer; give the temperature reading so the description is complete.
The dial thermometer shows 68 °F
